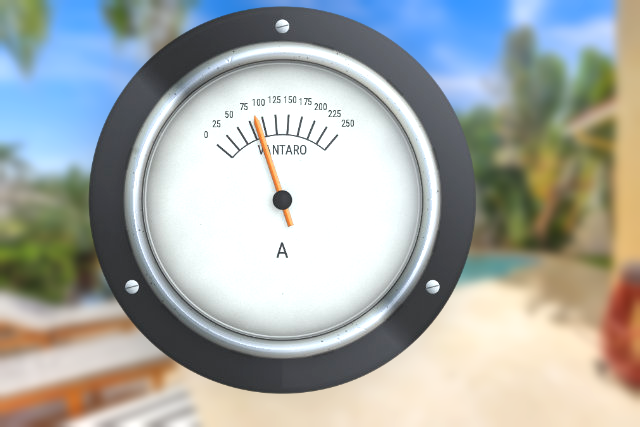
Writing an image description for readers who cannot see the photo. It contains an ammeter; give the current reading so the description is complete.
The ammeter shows 87.5 A
